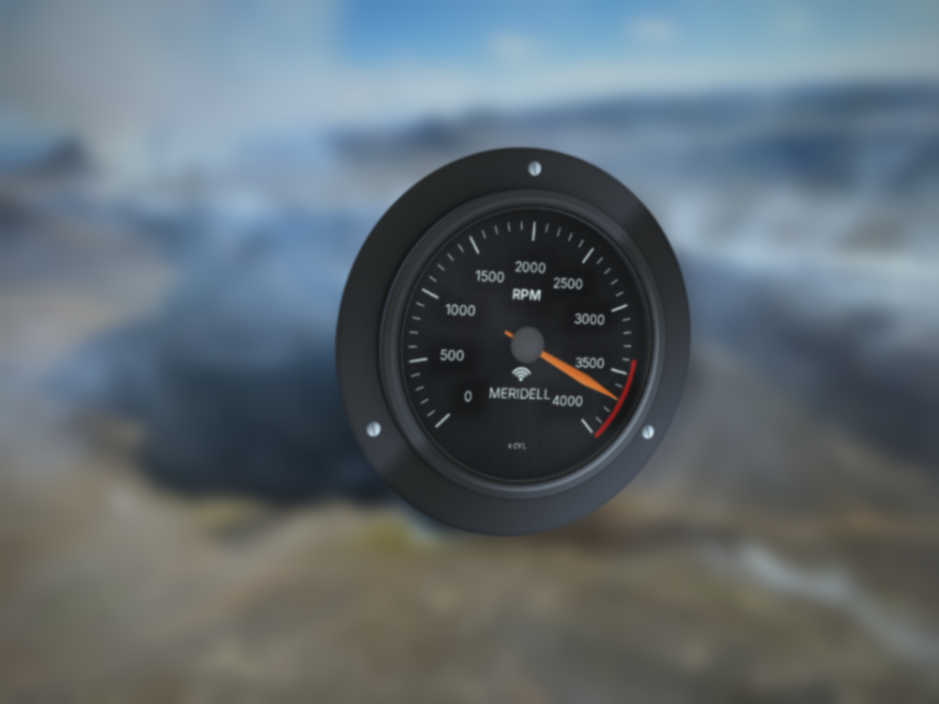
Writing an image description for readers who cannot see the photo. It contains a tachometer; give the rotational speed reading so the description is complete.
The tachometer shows 3700 rpm
